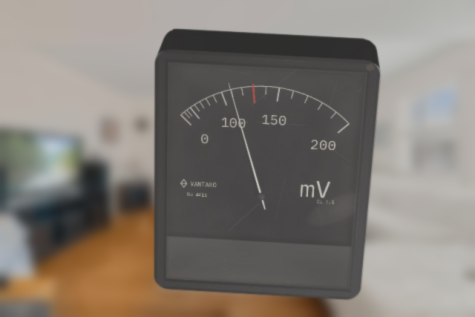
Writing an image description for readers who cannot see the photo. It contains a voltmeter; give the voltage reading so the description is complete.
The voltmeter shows 110 mV
